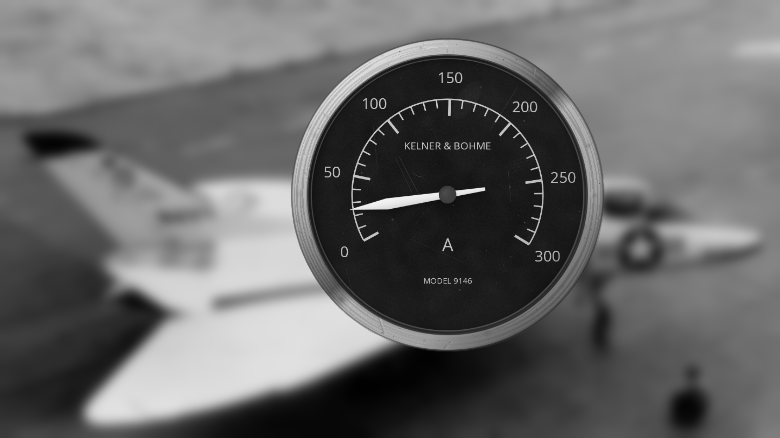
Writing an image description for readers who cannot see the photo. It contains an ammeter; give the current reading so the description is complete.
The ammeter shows 25 A
